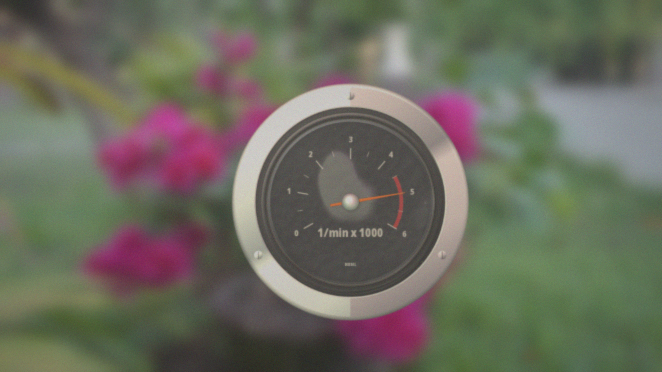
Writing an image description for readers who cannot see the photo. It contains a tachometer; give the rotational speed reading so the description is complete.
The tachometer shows 5000 rpm
